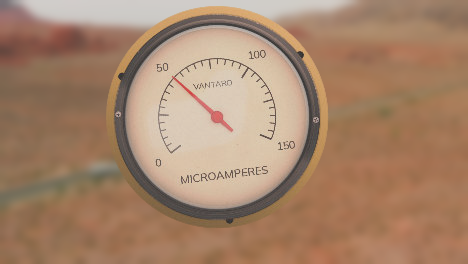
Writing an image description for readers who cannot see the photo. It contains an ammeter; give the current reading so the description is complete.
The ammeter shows 50 µA
